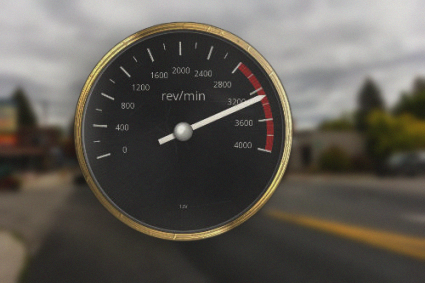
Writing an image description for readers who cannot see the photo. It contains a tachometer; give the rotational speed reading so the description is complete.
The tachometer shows 3300 rpm
